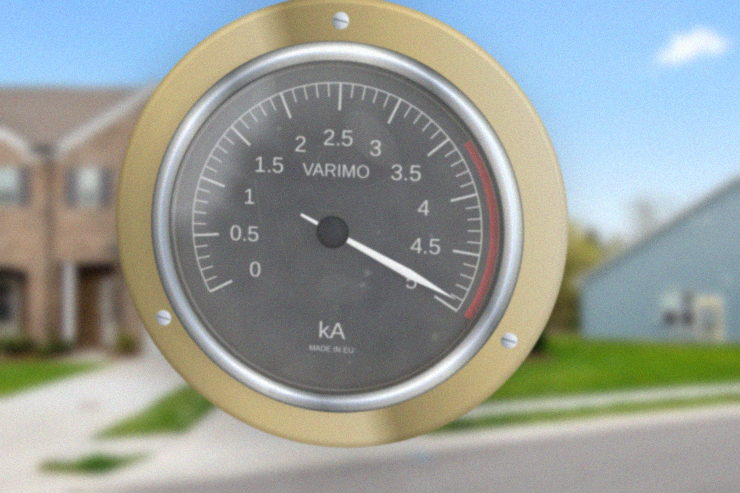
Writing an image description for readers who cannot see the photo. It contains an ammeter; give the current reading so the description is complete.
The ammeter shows 4.9 kA
